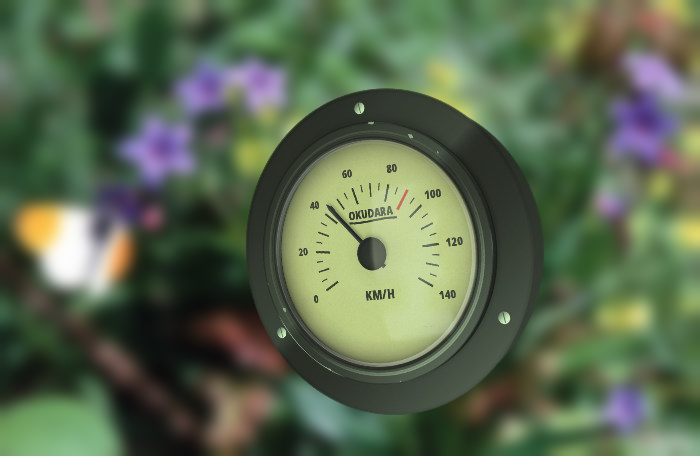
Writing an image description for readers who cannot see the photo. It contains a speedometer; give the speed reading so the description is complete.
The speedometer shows 45 km/h
